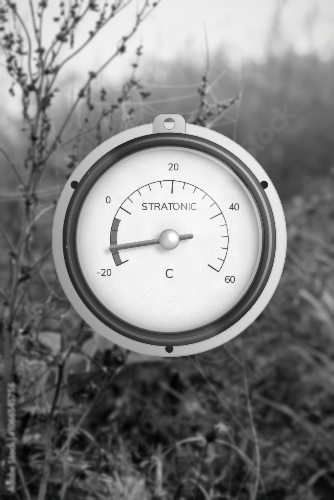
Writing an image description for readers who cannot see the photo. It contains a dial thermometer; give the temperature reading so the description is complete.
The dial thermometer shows -14 °C
